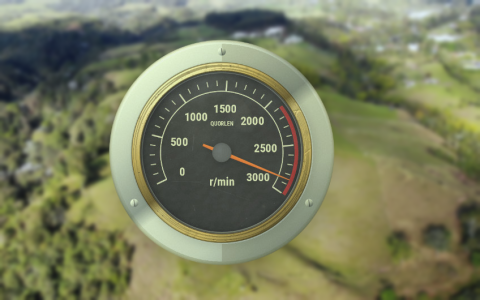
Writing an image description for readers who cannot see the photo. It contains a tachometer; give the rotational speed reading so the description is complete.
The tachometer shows 2850 rpm
